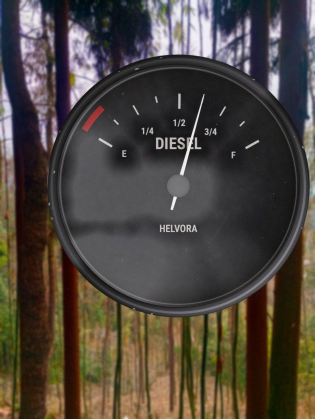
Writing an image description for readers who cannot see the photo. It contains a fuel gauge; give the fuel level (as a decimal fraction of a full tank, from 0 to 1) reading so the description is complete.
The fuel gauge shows 0.625
